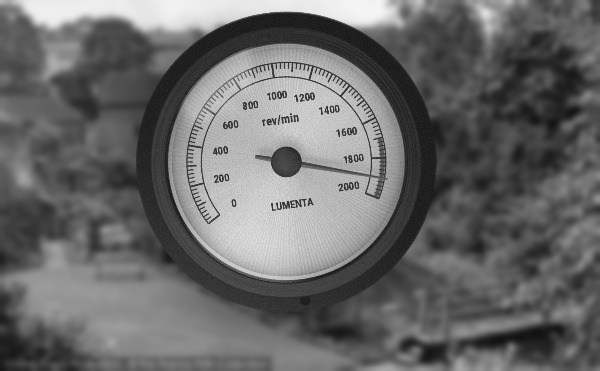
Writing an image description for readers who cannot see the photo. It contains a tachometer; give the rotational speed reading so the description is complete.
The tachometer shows 1900 rpm
